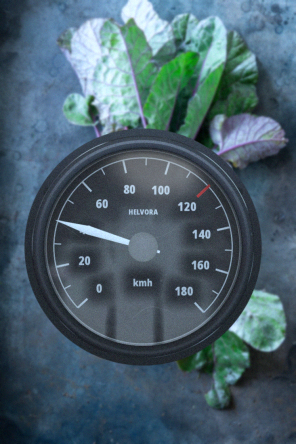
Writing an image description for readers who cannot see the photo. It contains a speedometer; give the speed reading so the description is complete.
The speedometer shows 40 km/h
